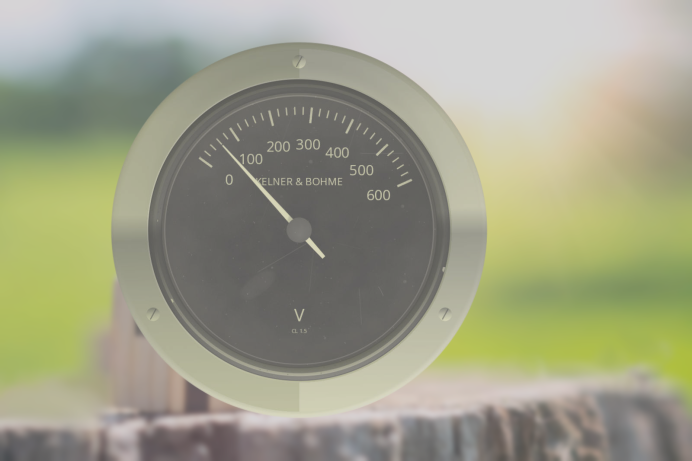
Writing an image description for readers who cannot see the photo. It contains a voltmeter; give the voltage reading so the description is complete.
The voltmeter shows 60 V
